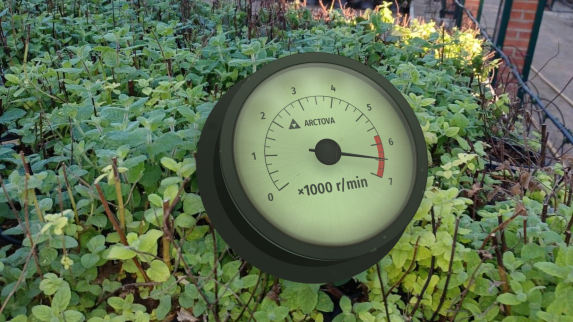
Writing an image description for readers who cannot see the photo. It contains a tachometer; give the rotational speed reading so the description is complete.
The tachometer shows 6500 rpm
